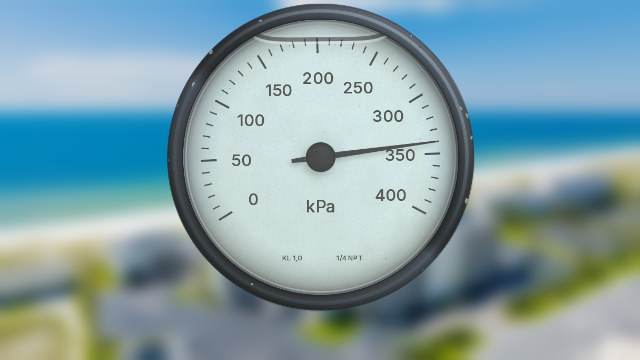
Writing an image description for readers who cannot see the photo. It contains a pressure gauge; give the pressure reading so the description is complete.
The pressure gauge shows 340 kPa
